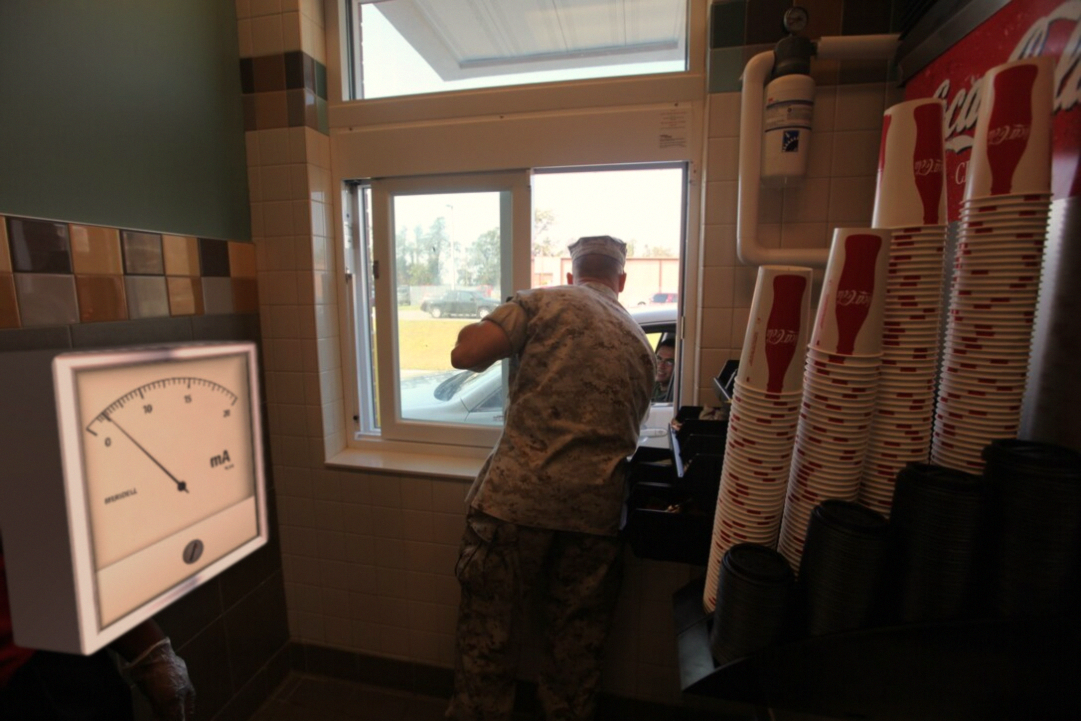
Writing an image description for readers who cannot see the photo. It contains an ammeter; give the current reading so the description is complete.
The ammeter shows 5 mA
